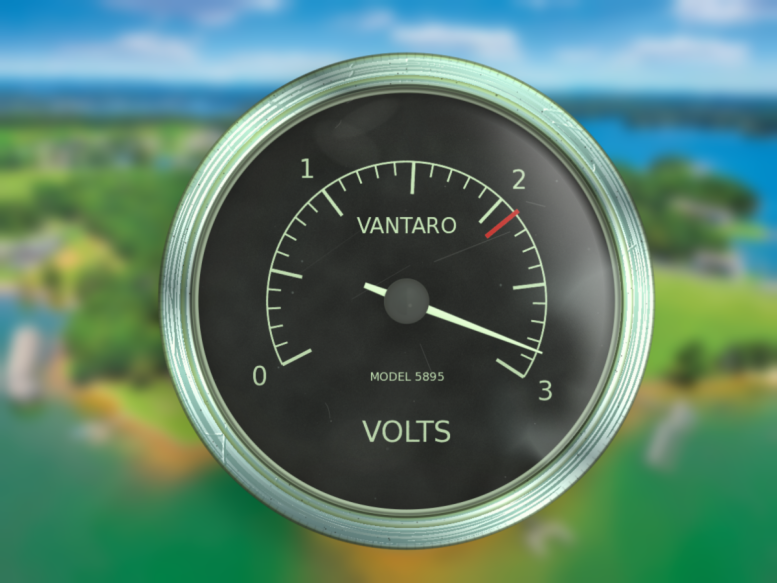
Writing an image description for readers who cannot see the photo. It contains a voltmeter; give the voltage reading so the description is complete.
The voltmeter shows 2.85 V
